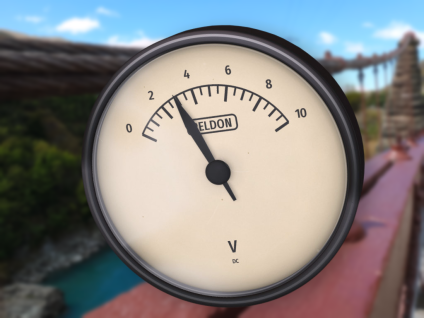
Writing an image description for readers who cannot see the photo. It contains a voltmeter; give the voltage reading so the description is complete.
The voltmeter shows 3 V
